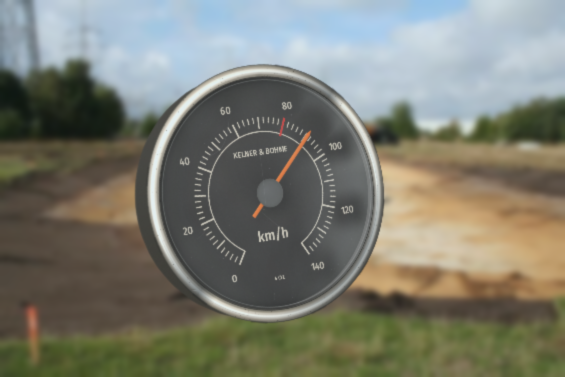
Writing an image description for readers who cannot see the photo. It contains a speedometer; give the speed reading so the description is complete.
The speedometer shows 90 km/h
